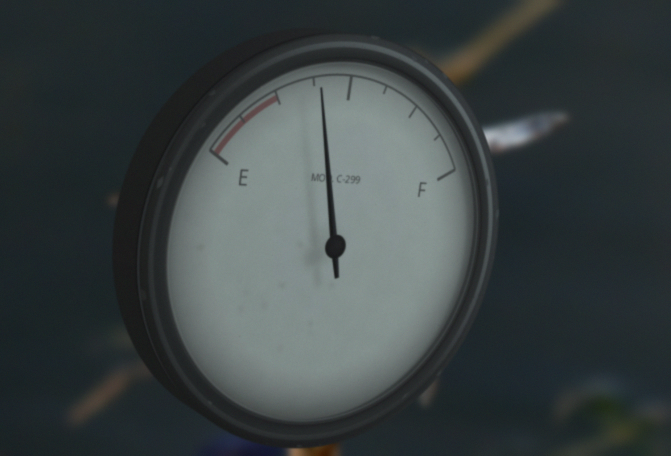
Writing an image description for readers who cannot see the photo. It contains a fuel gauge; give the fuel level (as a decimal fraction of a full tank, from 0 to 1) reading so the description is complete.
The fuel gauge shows 0.375
